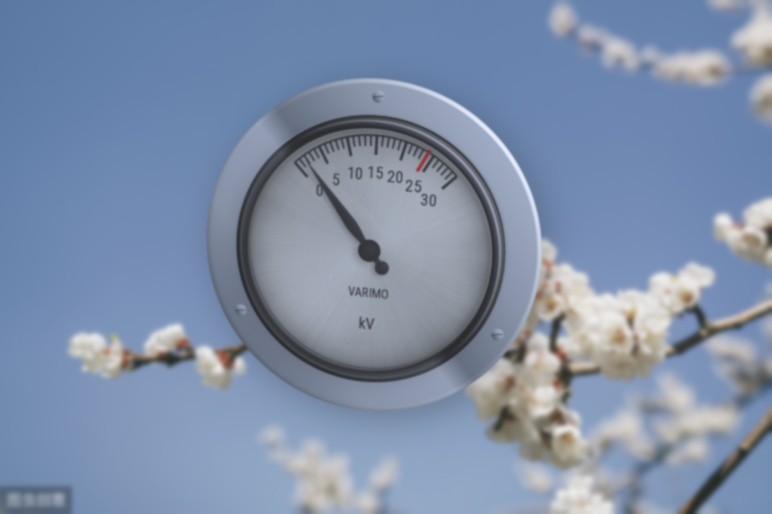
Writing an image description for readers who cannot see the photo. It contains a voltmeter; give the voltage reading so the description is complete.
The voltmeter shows 2 kV
